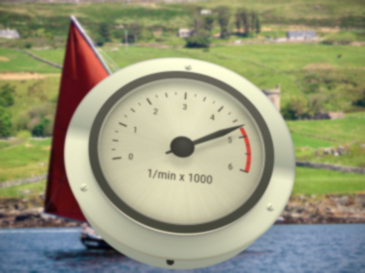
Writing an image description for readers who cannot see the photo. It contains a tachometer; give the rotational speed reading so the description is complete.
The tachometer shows 4750 rpm
